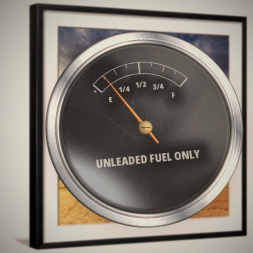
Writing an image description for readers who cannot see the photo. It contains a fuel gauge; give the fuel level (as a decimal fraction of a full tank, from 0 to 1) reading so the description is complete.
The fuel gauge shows 0.125
